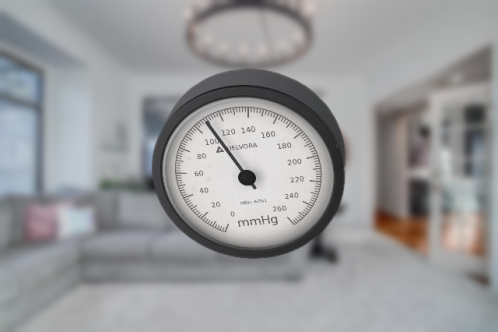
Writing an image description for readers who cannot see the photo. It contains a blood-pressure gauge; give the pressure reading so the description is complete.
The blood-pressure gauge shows 110 mmHg
